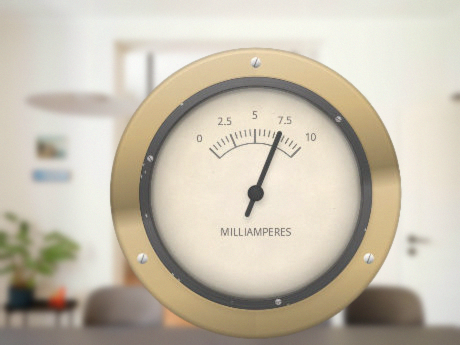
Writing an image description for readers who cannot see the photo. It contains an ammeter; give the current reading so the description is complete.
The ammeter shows 7.5 mA
